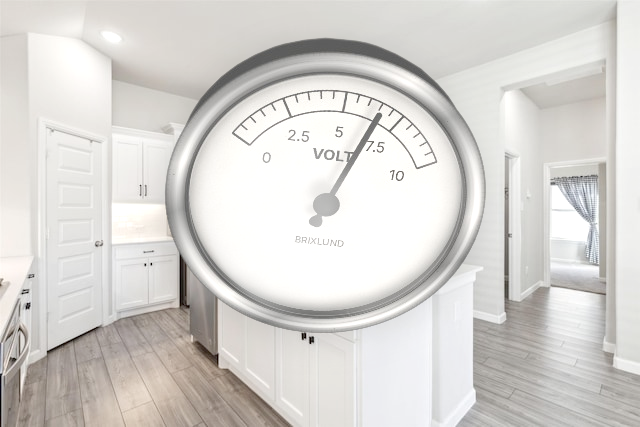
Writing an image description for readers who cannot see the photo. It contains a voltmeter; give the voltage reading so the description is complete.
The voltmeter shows 6.5 V
